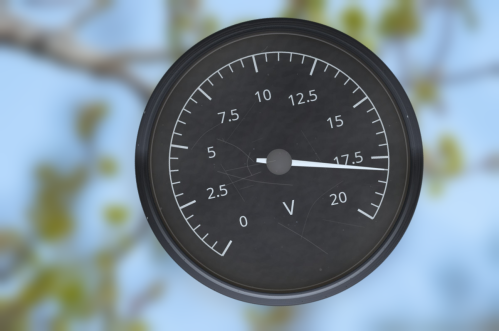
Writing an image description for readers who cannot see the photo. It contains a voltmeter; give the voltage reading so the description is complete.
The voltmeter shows 18 V
